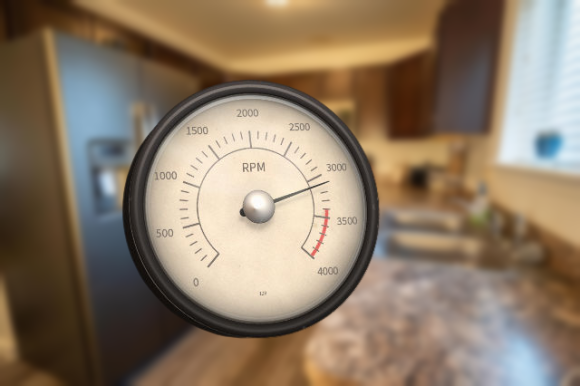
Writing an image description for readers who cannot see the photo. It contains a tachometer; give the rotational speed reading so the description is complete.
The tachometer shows 3100 rpm
